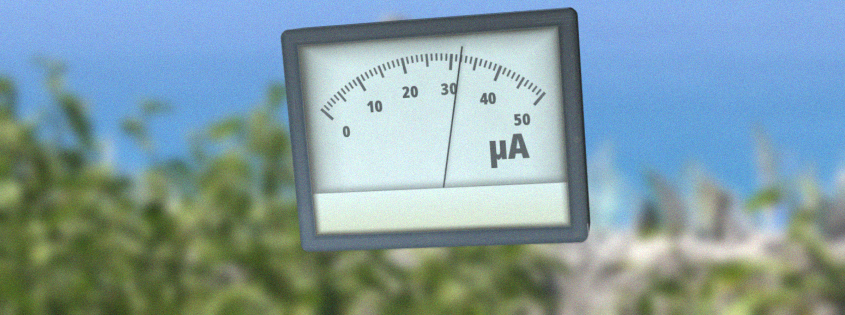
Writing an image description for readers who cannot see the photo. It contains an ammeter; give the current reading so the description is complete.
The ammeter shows 32 µA
